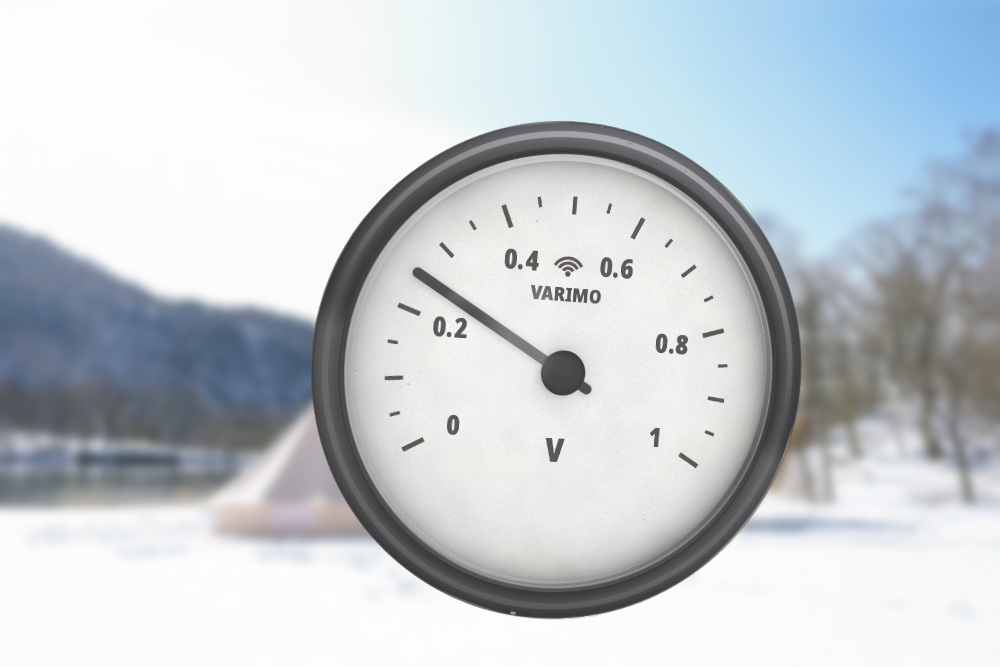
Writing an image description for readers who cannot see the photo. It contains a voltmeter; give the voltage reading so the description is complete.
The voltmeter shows 0.25 V
